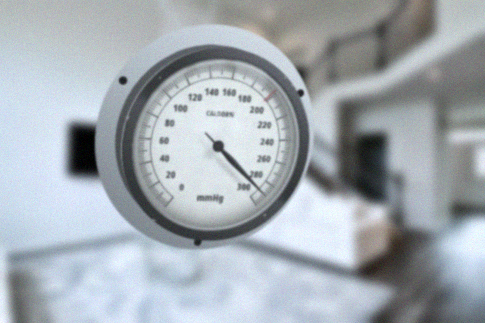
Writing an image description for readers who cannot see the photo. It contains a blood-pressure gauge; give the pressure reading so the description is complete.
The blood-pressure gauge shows 290 mmHg
